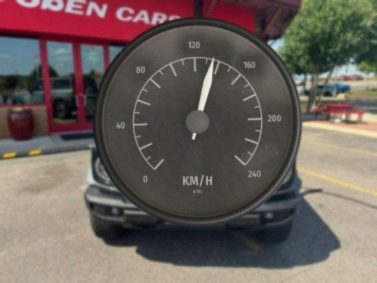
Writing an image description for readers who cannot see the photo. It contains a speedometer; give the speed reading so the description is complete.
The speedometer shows 135 km/h
